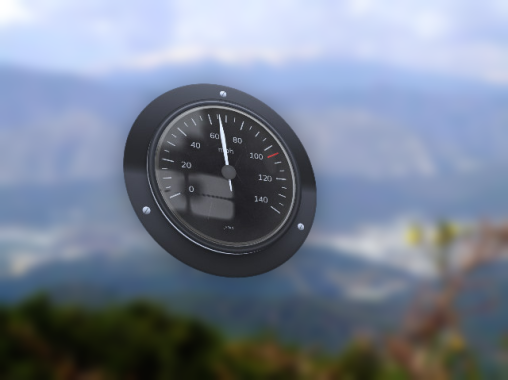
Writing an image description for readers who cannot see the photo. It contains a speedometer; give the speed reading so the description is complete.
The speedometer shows 65 mph
